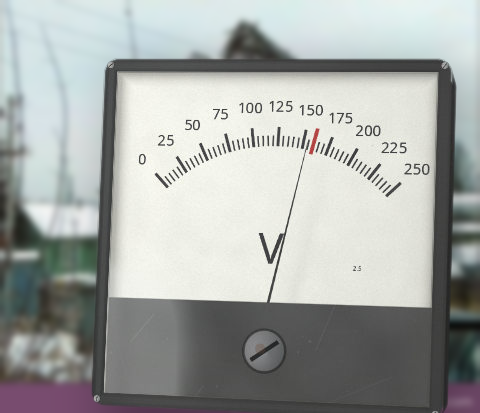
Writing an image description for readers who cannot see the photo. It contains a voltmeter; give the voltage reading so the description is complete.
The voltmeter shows 155 V
